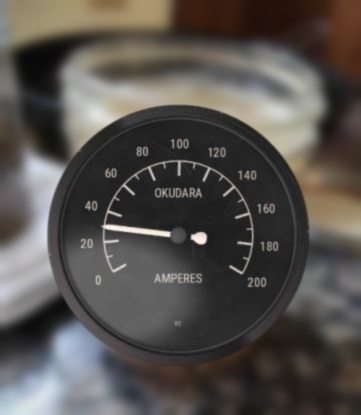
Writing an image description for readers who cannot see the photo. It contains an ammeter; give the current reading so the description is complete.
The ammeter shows 30 A
